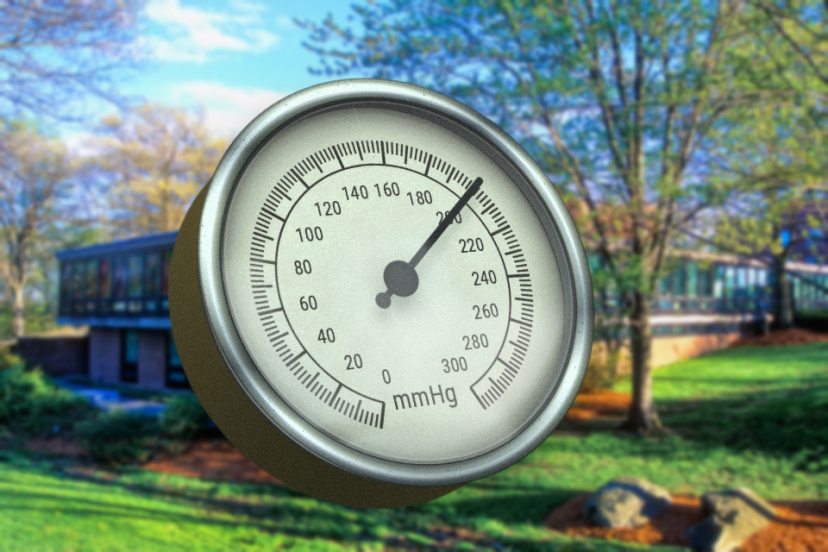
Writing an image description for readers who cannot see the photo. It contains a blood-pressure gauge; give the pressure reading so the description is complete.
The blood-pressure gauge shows 200 mmHg
